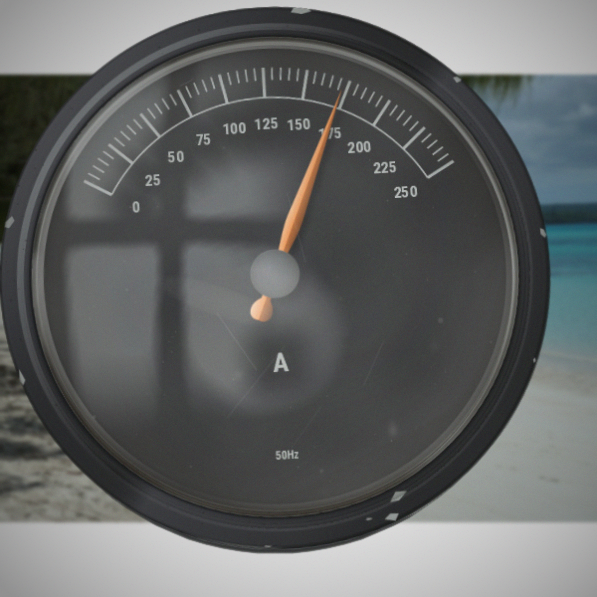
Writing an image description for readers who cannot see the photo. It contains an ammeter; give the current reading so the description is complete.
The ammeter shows 172.5 A
